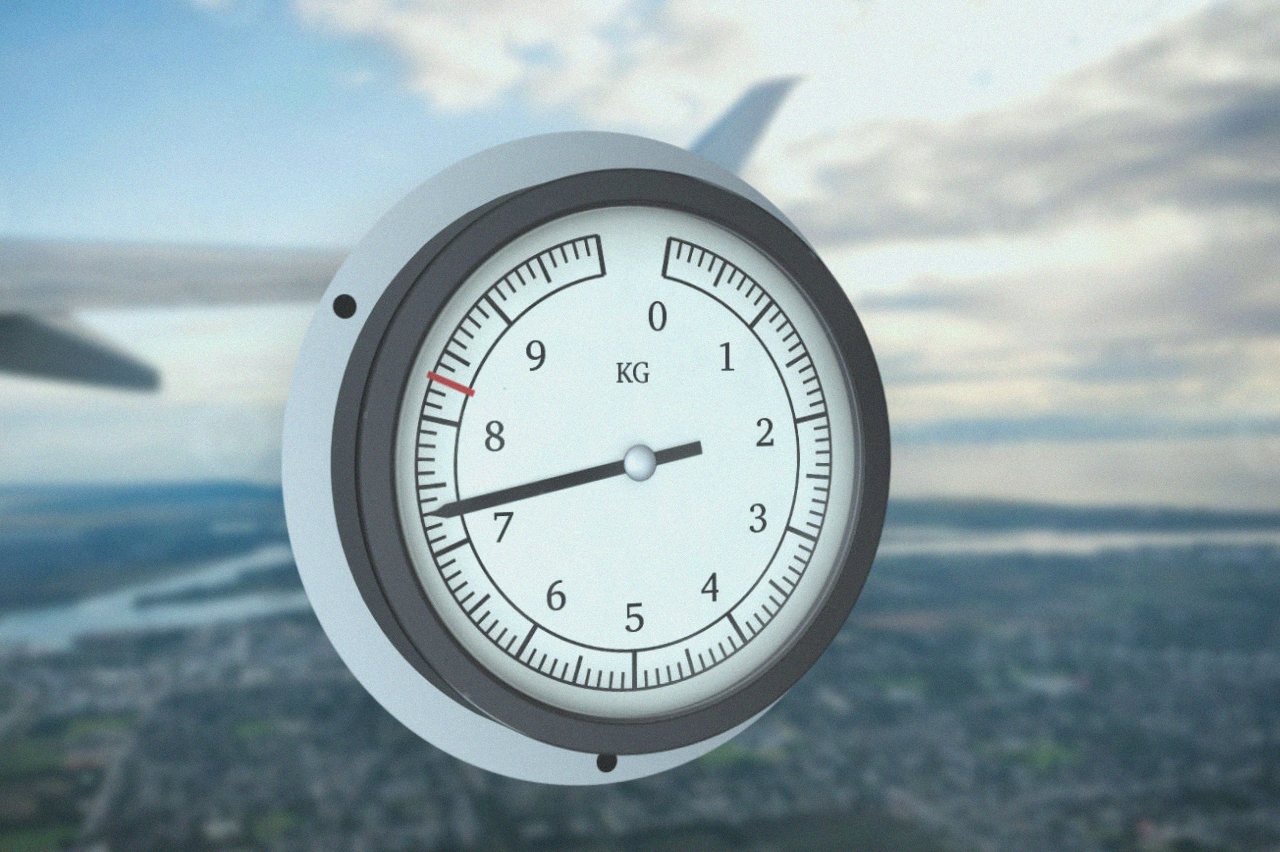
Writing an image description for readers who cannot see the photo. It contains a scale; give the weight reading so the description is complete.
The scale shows 7.3 kg
